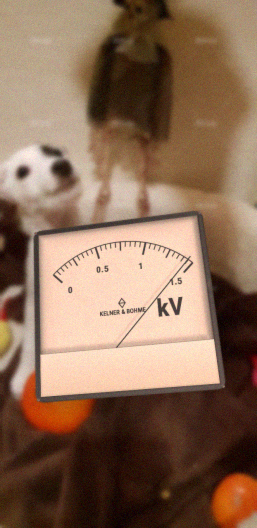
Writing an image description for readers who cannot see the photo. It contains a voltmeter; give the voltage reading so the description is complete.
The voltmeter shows 1.45 kV
